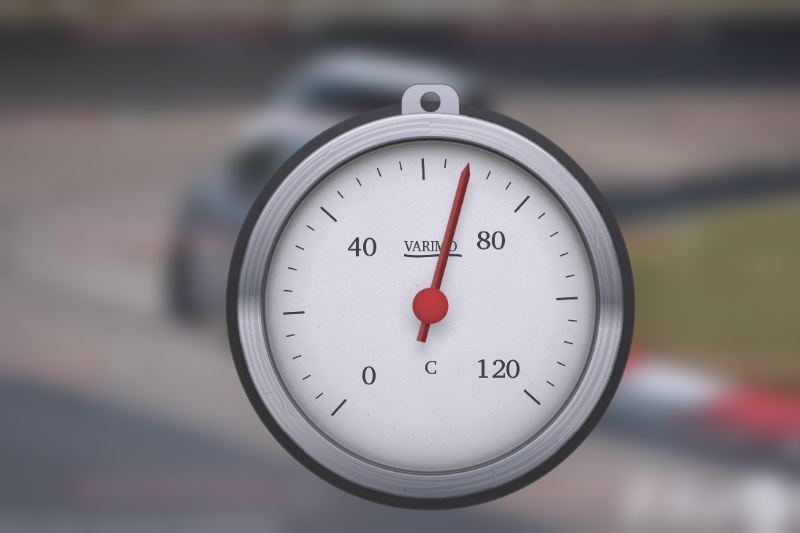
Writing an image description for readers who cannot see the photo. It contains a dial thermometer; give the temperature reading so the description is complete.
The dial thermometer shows 68 °C
